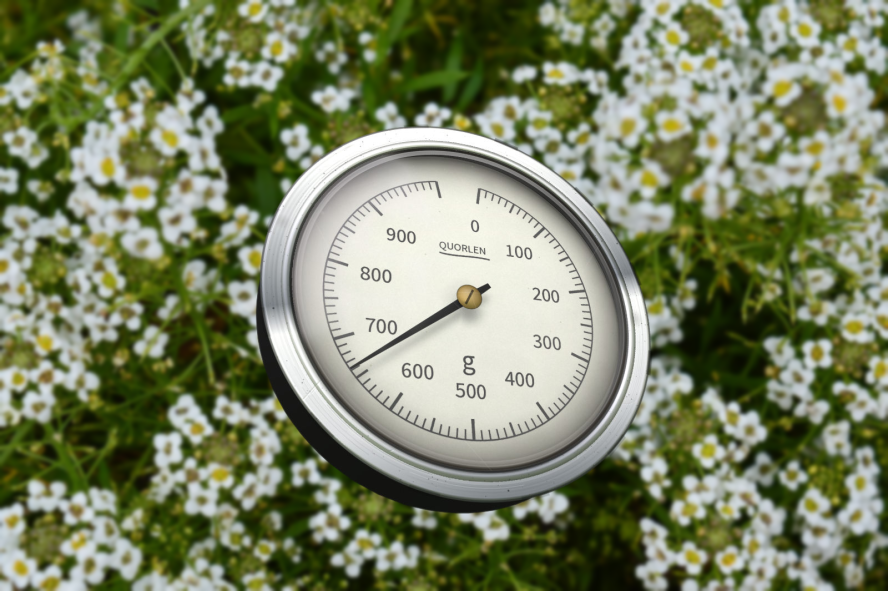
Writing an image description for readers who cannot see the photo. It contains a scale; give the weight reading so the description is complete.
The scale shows 660 g
